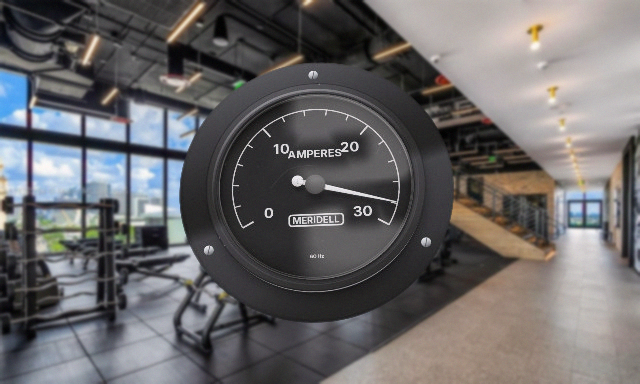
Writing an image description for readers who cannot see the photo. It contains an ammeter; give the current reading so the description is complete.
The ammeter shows 28 A
